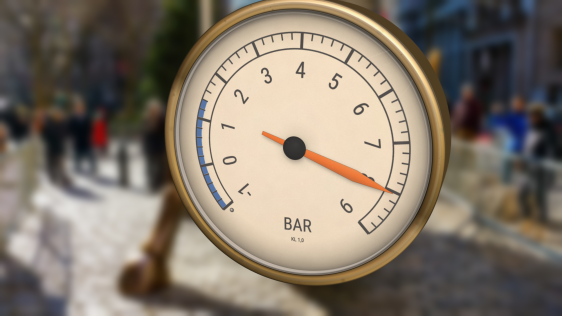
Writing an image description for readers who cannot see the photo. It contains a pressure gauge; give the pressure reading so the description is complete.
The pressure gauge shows 8 bar
